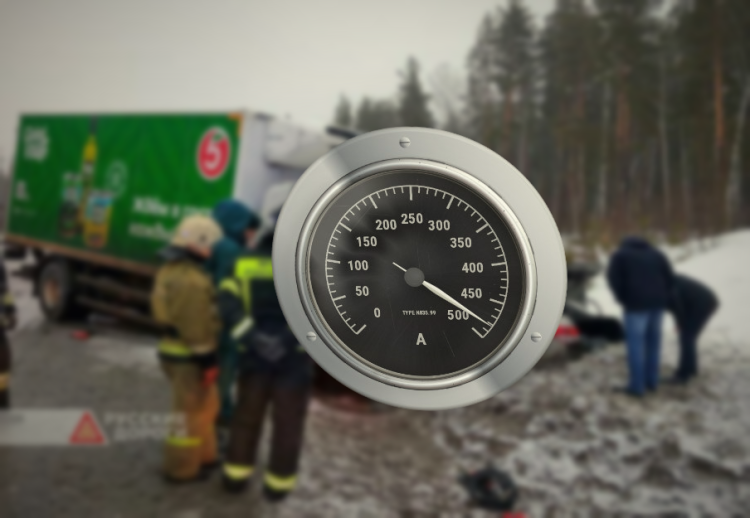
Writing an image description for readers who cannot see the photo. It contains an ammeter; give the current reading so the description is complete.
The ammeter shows 480 A
